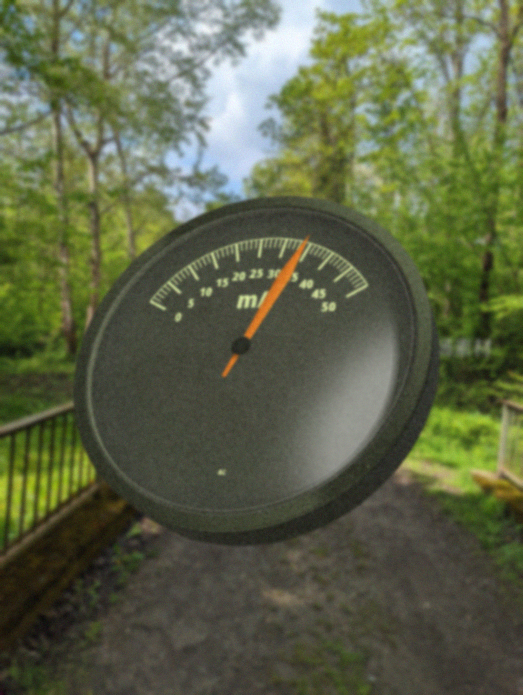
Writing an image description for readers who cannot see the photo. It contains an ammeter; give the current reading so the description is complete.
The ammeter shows 35 mA
